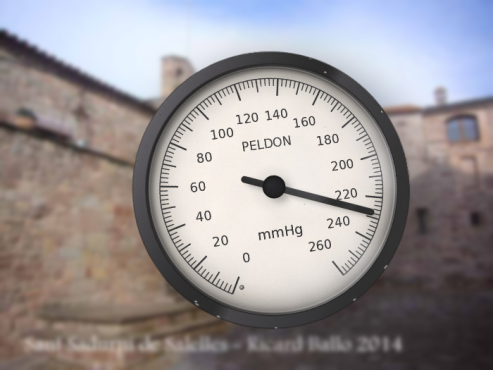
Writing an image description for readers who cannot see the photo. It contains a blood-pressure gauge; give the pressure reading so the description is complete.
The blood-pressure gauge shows 228 mmHg
